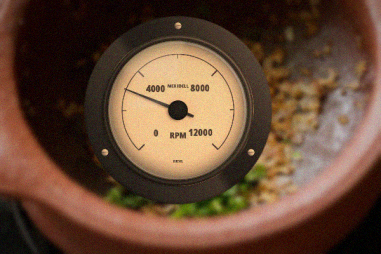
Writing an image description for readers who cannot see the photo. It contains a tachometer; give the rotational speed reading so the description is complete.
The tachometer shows 3000 rpm
